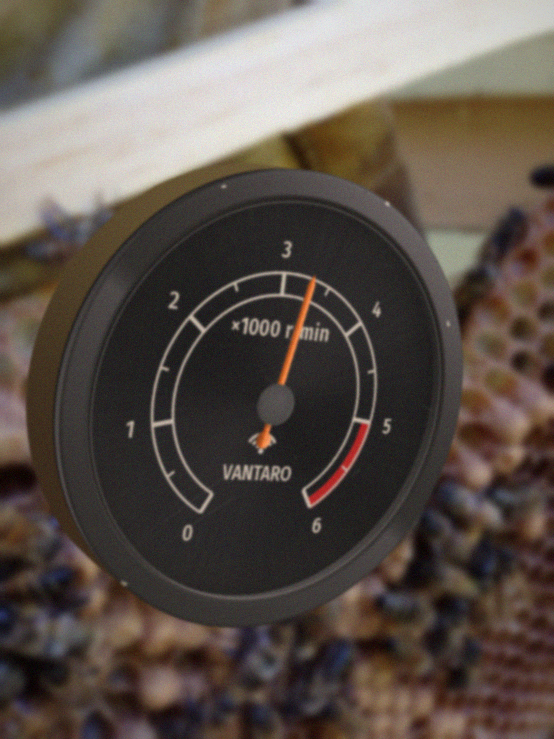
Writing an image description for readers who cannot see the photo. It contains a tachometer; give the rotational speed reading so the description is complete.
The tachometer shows 3250 rpm
